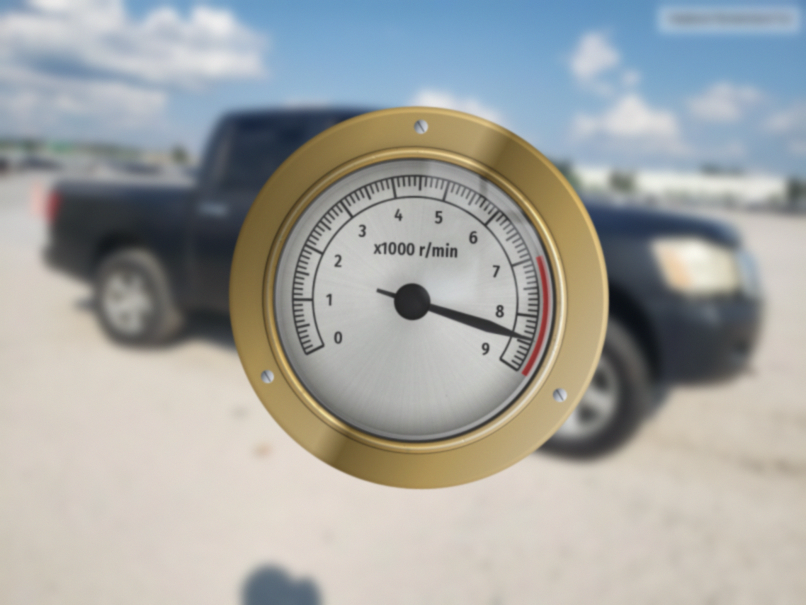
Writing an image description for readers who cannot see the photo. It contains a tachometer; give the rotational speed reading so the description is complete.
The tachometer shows 8400 rpm
